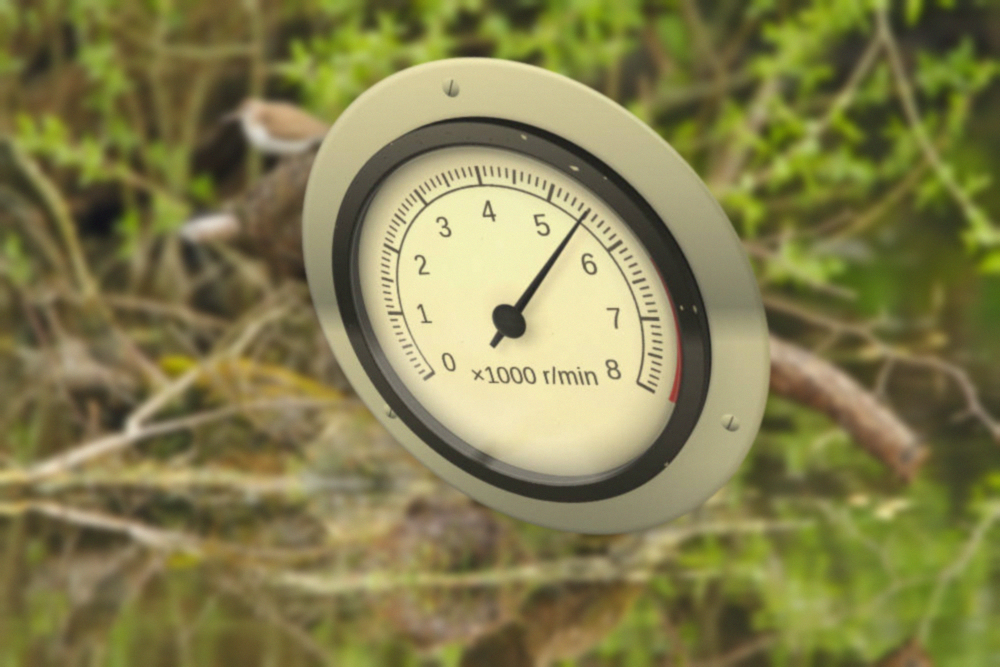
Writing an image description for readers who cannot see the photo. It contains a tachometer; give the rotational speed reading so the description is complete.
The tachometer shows 5500 rpm
